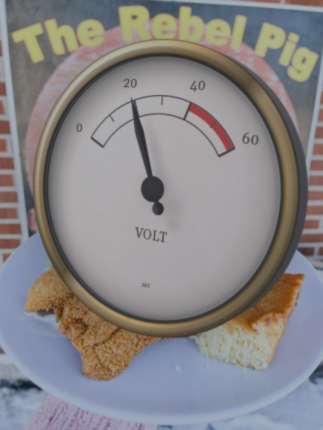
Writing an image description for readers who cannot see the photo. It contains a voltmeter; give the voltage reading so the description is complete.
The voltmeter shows 20 V
